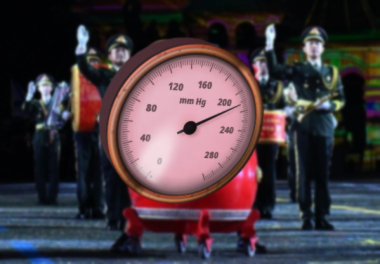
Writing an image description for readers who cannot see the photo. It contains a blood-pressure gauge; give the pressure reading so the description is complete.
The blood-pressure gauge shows 210 mmHg
